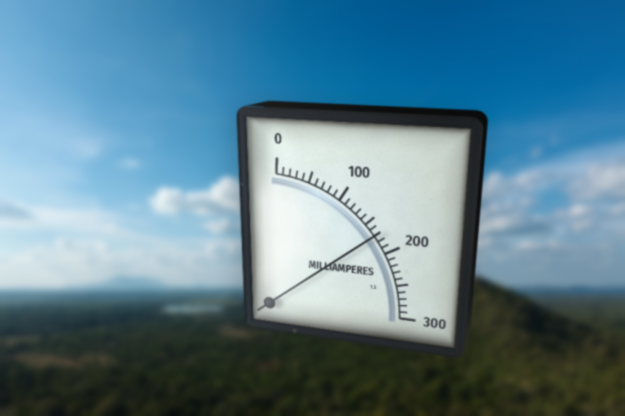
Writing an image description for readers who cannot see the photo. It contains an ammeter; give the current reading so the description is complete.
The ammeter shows 170 mA
